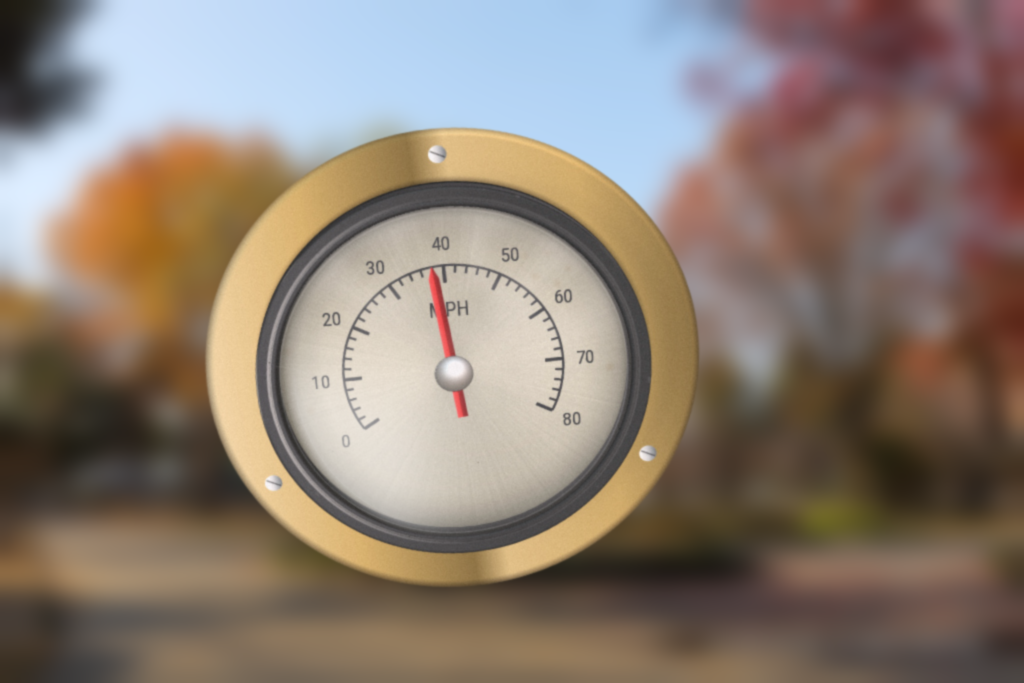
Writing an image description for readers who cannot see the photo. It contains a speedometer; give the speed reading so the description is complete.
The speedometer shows 38 mph
